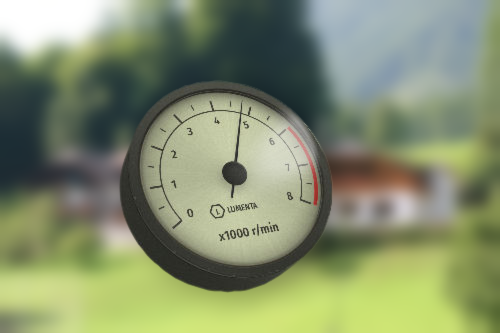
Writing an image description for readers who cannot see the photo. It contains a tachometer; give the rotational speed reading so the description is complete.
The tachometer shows 4750 rpm
